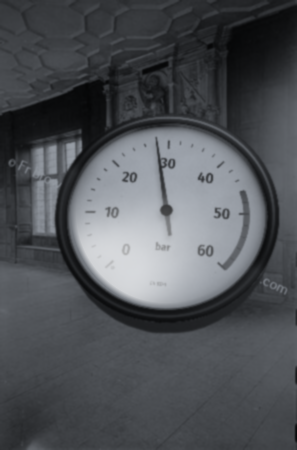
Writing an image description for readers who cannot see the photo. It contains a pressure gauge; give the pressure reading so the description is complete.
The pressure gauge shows 28 bar
